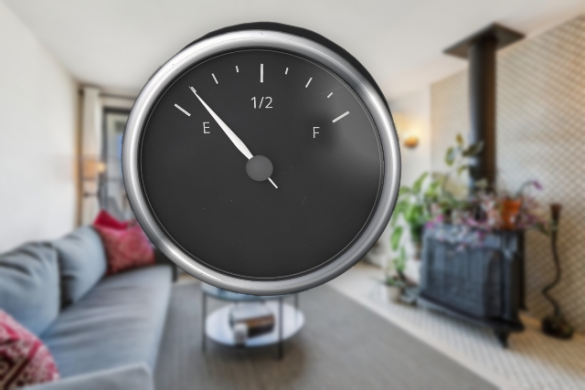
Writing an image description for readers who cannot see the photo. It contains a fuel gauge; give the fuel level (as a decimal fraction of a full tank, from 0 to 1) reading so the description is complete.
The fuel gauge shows 0.125
